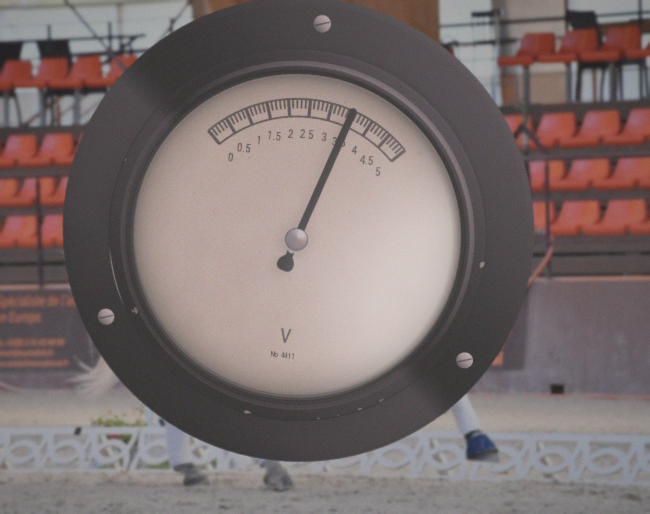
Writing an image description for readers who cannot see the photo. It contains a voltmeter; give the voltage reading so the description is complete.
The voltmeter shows 3.5 V
